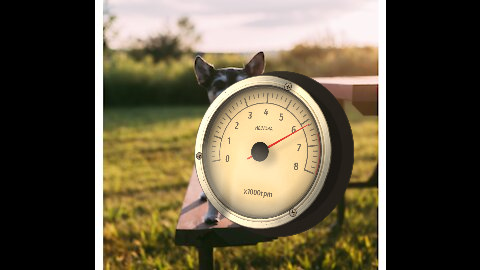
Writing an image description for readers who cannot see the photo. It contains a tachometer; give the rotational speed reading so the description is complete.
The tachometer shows 6200 rpm
